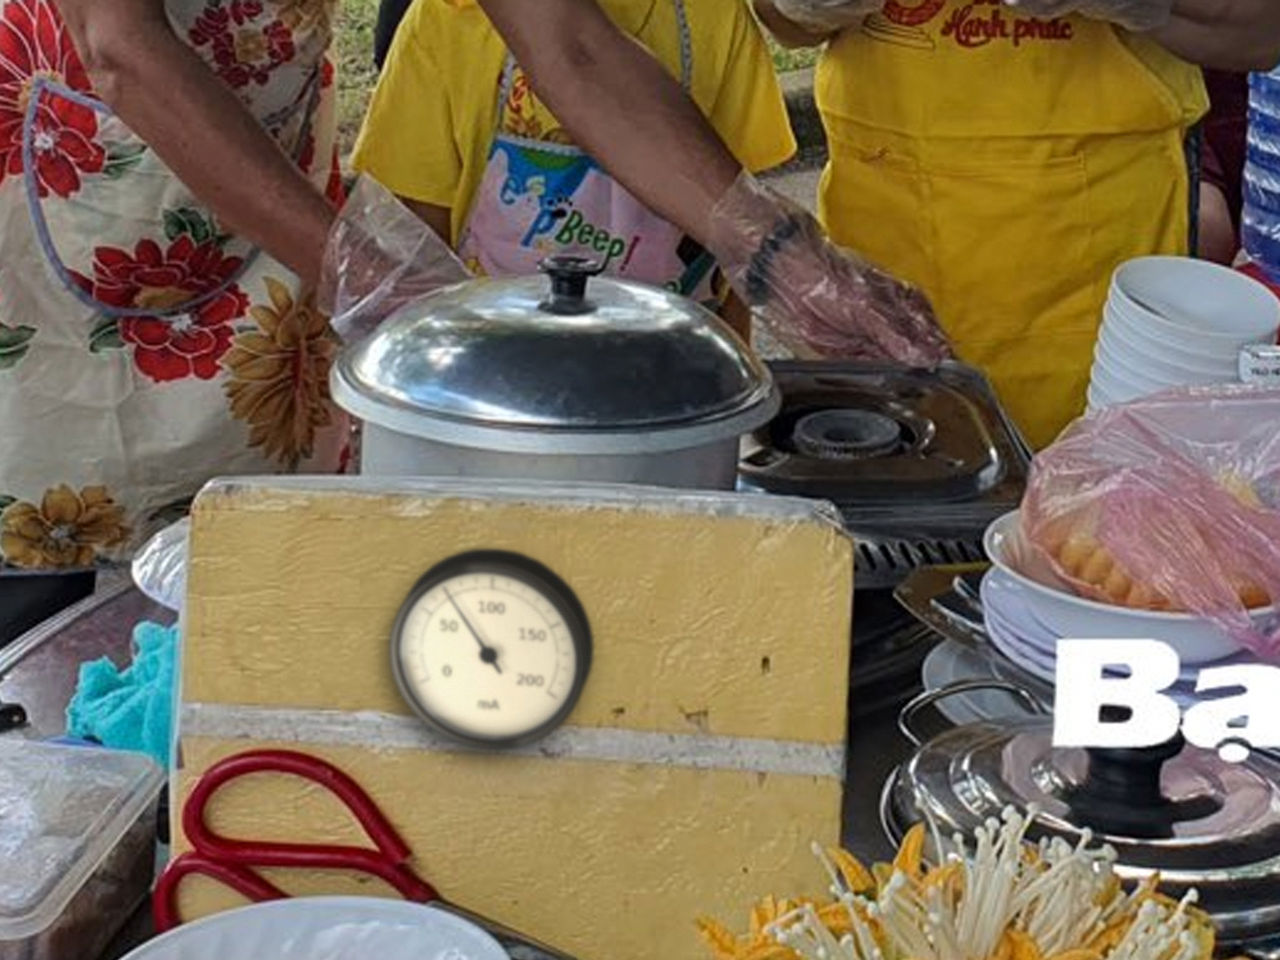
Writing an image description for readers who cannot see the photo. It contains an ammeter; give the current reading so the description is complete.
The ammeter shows 70 mA
